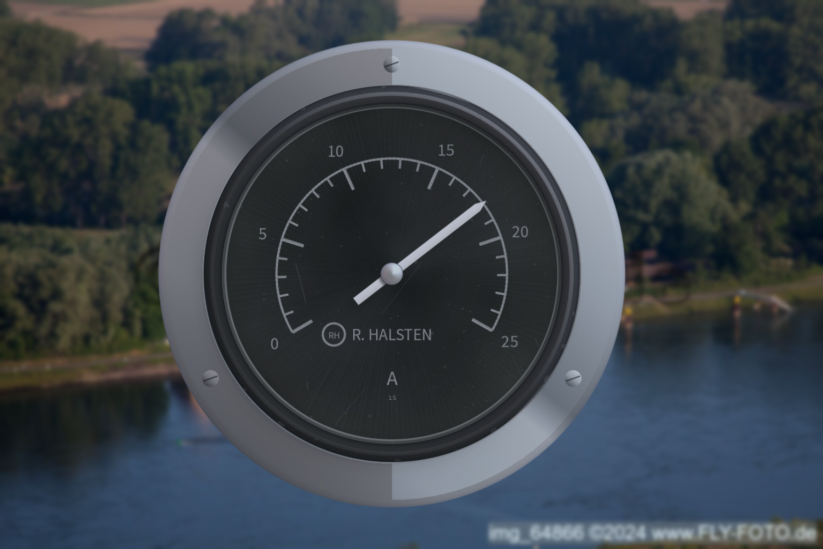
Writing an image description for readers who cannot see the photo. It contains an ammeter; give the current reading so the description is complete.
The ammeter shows 18 A
